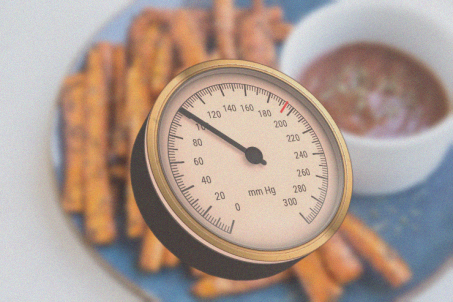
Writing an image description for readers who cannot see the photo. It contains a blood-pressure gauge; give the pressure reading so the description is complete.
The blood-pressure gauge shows 100 mmHg
